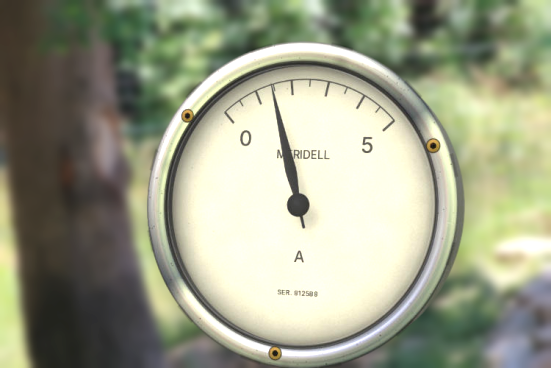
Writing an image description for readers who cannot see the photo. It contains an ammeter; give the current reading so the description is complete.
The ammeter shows 1.5 A
